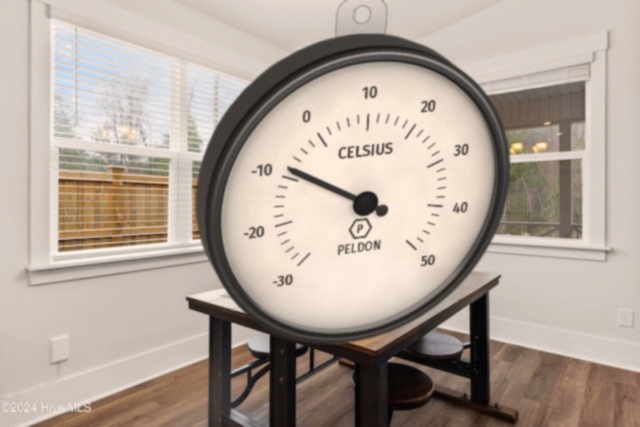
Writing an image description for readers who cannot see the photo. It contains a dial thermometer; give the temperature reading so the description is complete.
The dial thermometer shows -8 °C
